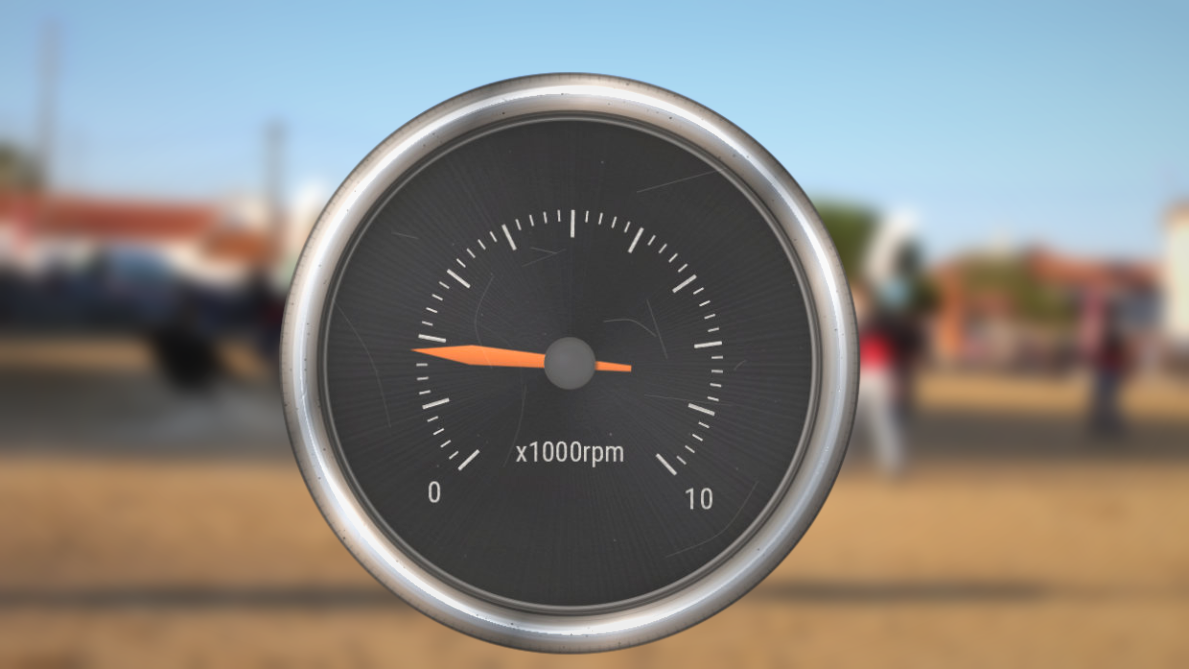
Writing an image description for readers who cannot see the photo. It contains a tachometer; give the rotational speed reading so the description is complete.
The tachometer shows 1800 rpm
